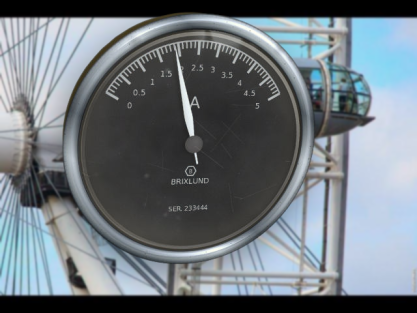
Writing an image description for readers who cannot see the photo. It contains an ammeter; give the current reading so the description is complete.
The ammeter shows 1.9 A
